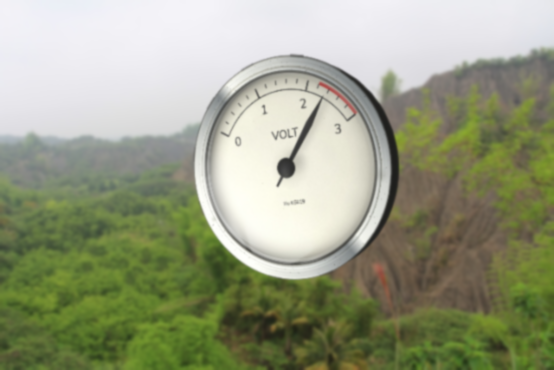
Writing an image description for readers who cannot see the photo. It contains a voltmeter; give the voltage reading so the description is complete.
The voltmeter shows 2.4 V
